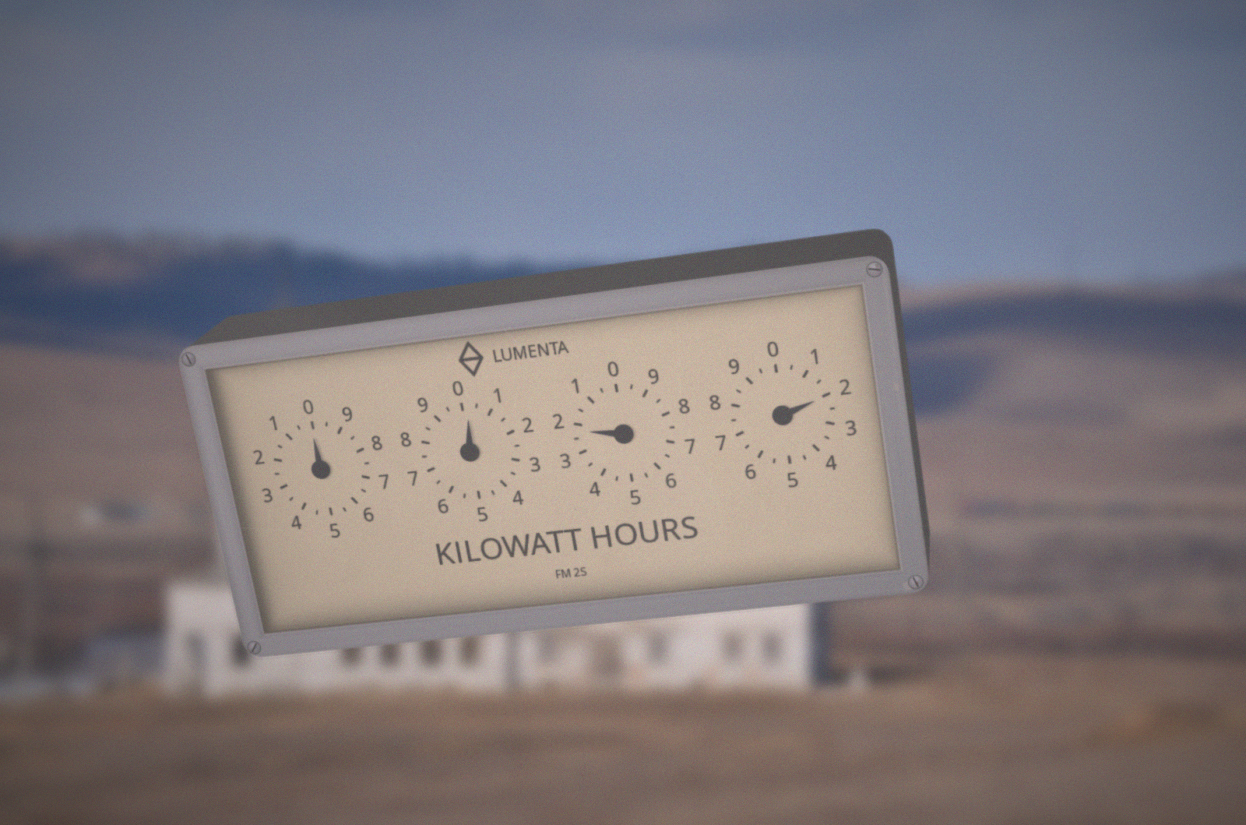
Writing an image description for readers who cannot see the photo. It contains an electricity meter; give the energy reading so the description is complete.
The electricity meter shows 22 kWh
